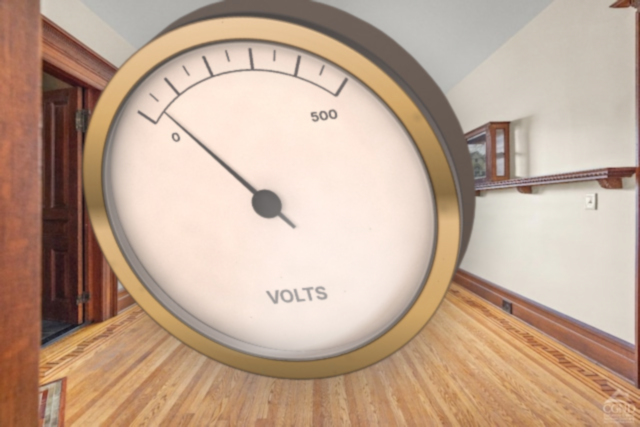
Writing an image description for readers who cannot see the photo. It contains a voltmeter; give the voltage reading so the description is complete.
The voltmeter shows 50 V
